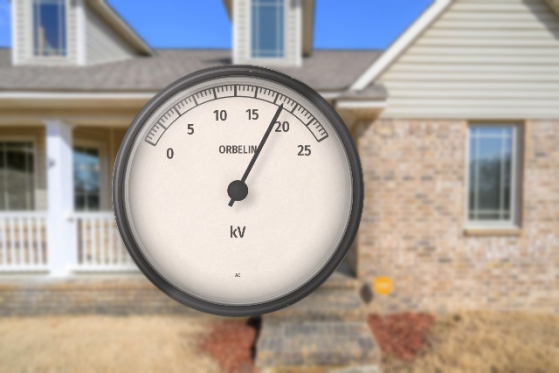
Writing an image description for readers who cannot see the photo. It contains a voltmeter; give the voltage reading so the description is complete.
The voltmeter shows 18.5 kV
